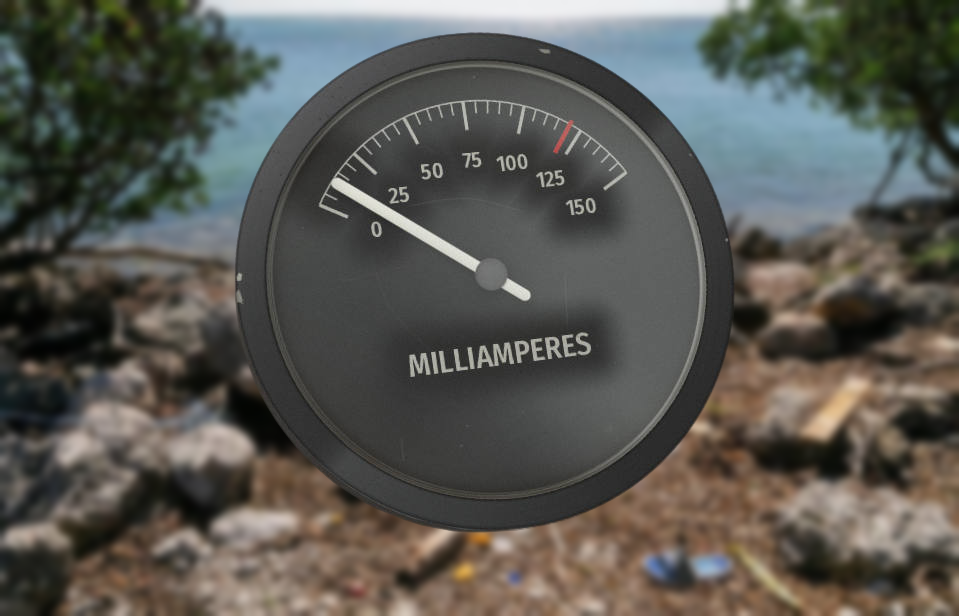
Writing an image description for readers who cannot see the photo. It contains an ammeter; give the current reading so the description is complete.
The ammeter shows 10 mA
